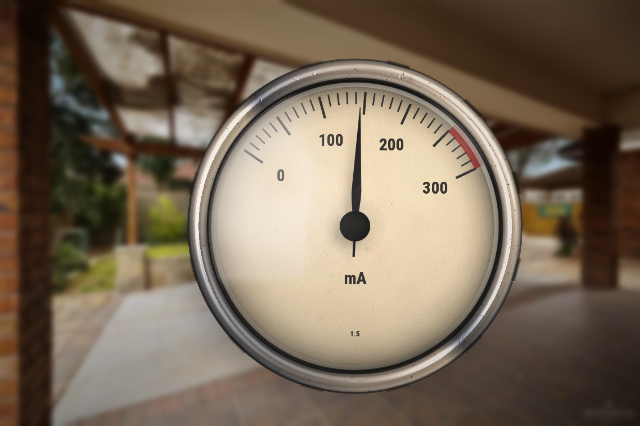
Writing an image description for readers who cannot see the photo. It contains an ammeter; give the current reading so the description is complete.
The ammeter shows 145 mA
